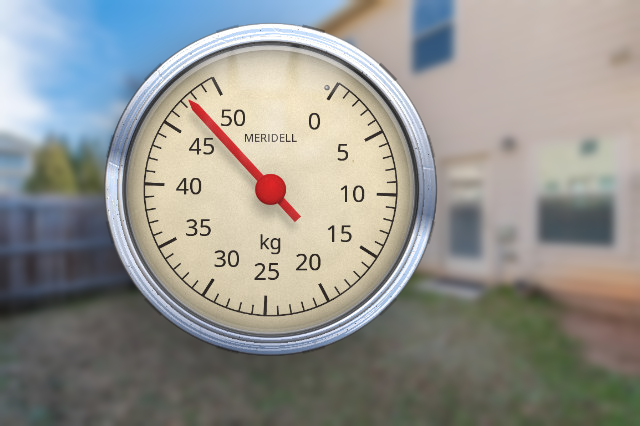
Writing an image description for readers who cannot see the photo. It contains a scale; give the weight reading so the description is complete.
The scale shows 47.5 kg
